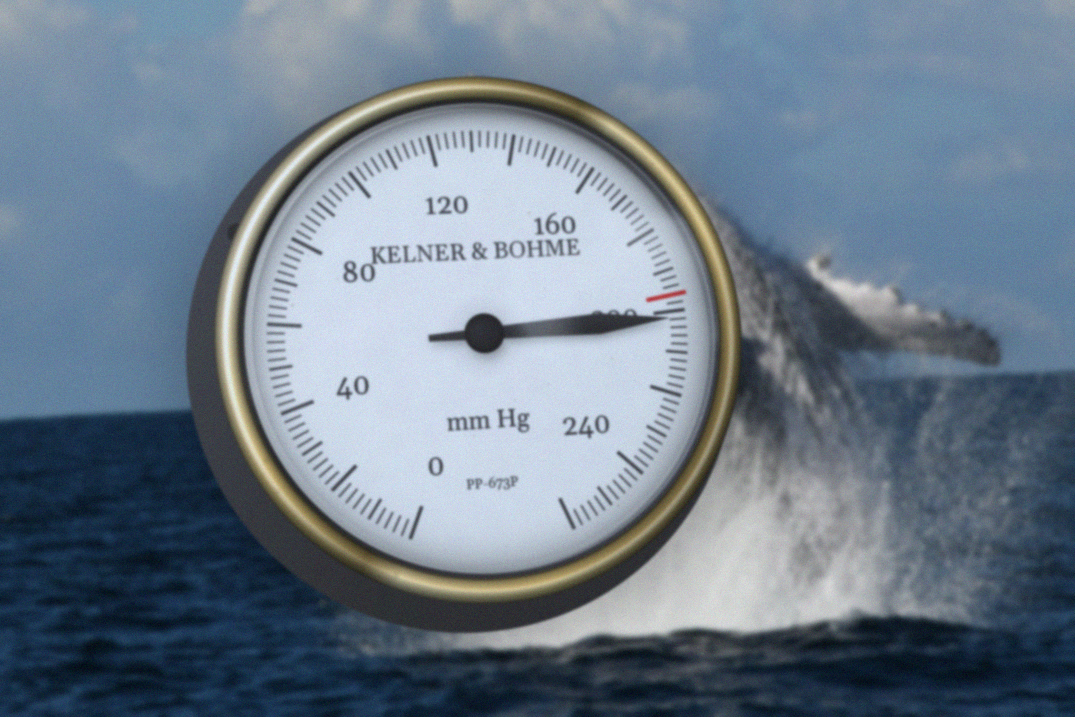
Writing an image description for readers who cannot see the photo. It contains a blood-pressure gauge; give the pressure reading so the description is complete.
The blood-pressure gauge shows 202 mmHg
